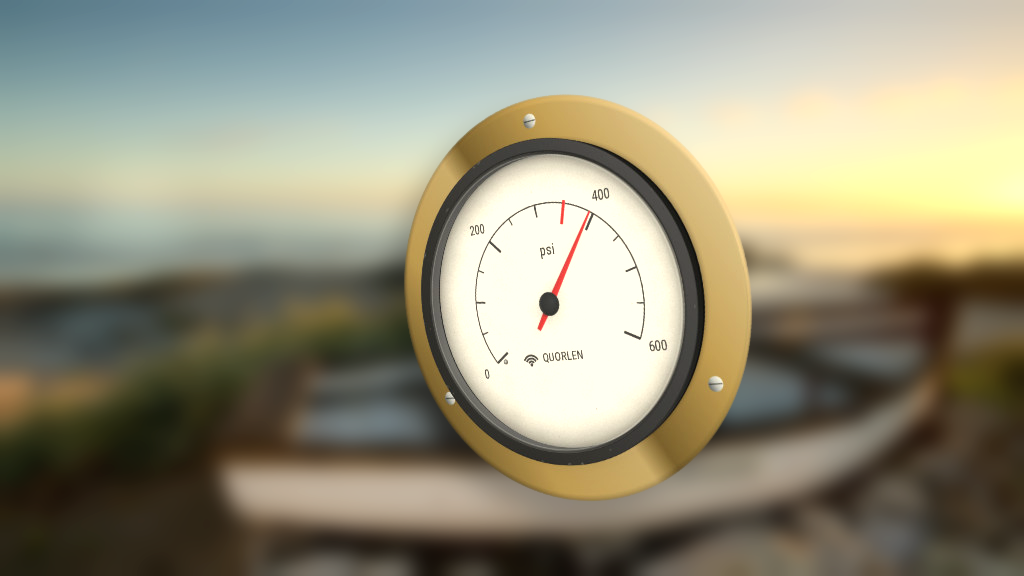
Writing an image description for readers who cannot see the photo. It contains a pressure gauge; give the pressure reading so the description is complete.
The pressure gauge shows 400 psi
